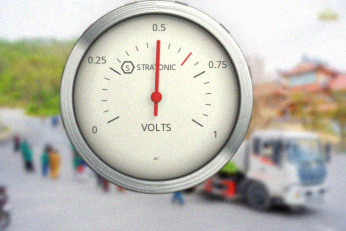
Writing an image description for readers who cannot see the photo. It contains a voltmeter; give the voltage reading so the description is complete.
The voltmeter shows 0.5 V
